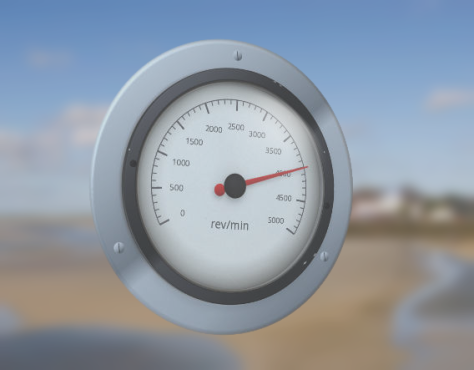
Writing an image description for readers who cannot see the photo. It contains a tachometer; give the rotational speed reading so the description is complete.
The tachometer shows 4000 rpm
